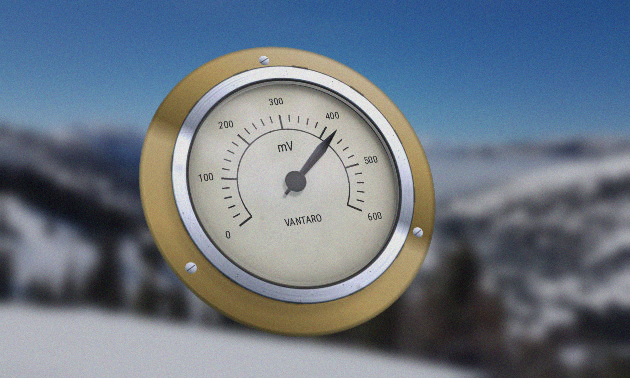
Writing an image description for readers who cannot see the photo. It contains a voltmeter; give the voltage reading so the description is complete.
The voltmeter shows 420 mV
